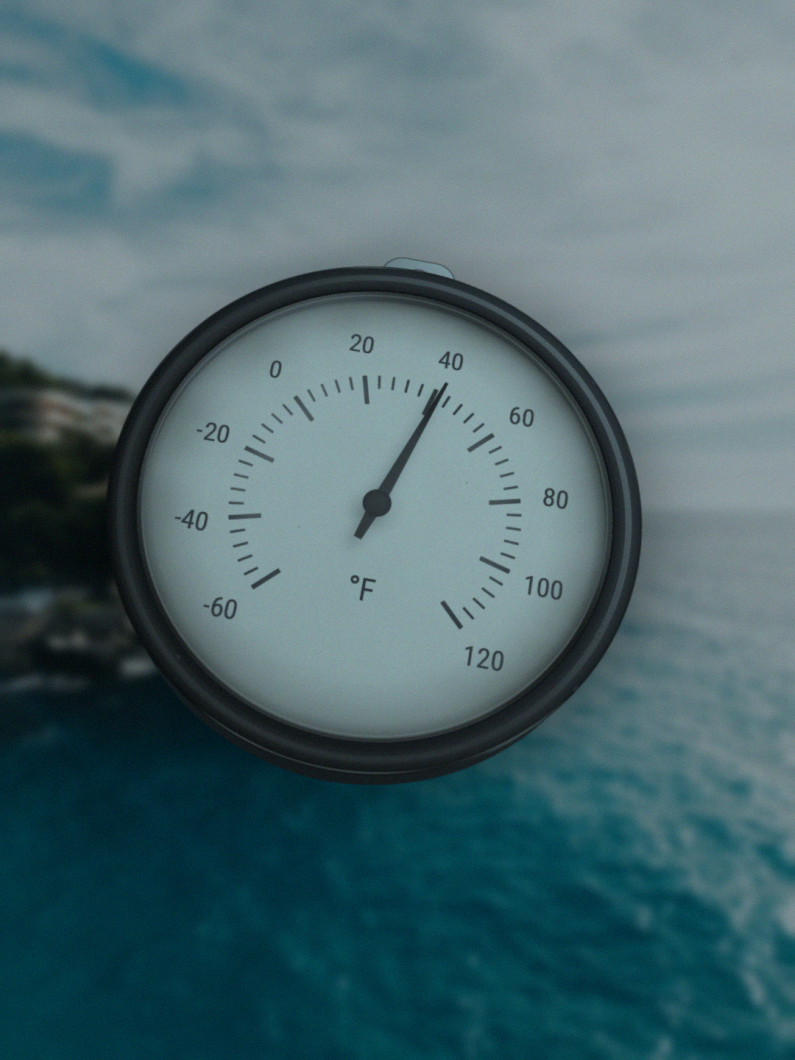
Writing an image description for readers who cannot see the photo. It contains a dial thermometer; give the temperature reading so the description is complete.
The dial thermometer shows 42 °F
